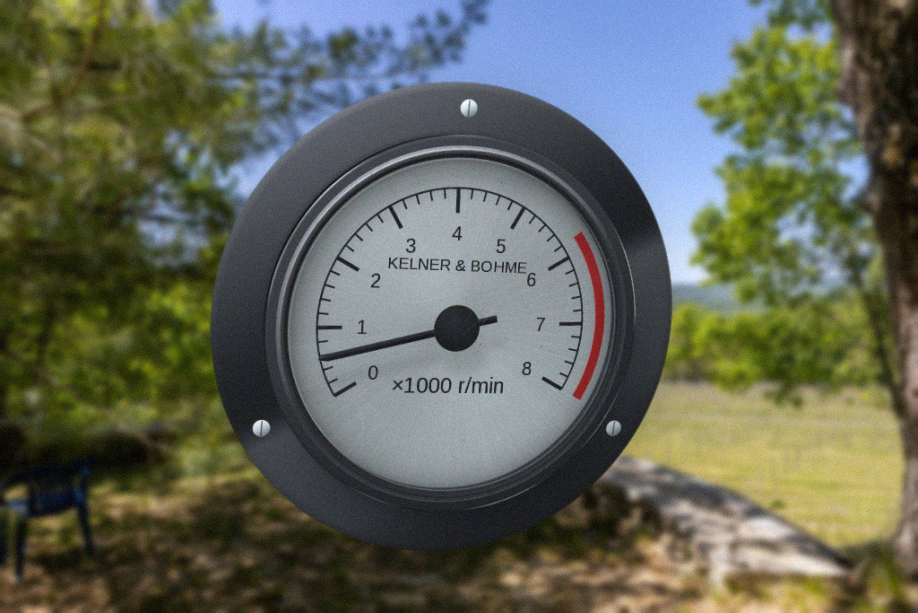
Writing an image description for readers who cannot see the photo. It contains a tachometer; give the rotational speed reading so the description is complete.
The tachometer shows 600 rpm
